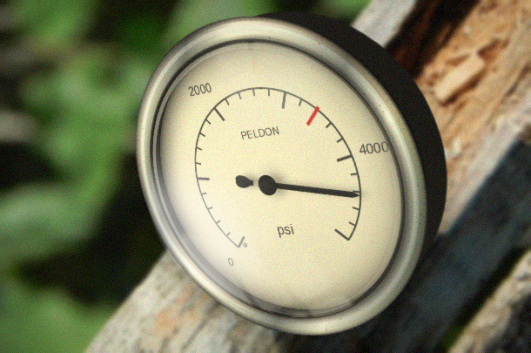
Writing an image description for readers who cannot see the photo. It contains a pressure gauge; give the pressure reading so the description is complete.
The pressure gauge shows 4400 psi
